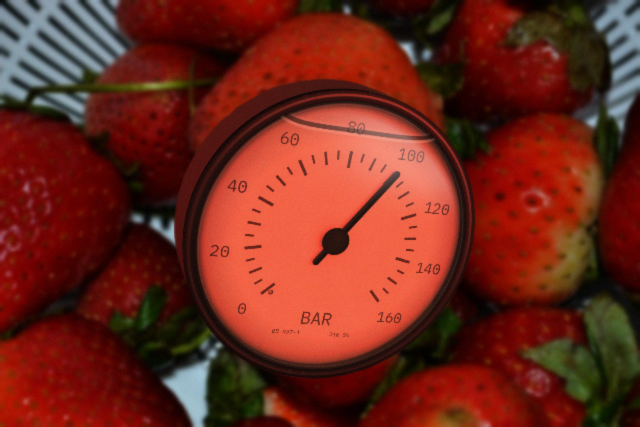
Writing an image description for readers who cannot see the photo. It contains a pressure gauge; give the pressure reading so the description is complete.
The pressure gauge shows 100 bar
